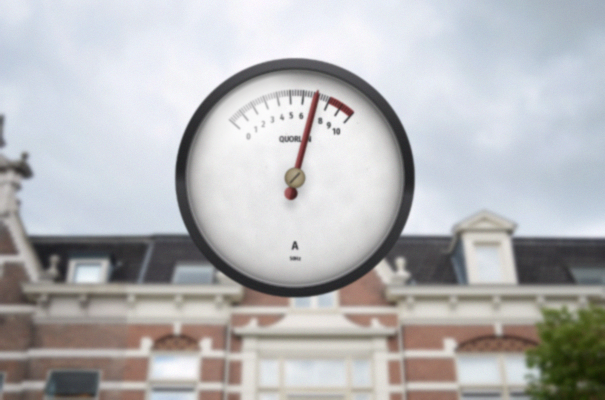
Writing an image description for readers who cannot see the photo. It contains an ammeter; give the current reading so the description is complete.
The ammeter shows 7 A
